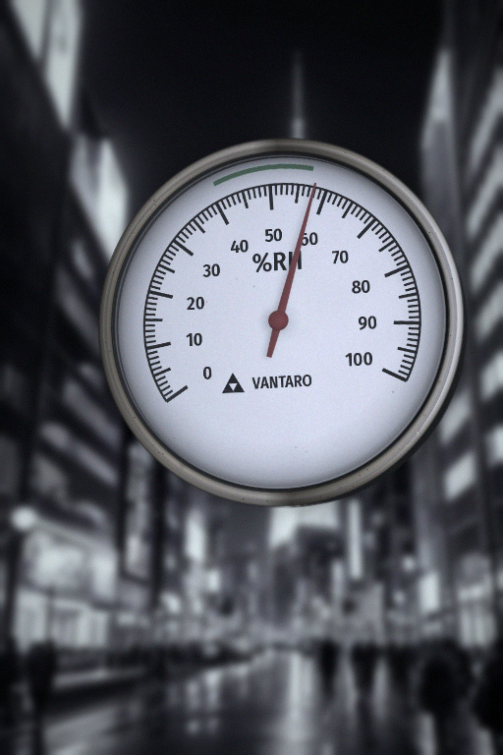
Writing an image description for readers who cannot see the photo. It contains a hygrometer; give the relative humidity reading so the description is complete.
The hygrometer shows 58 %
